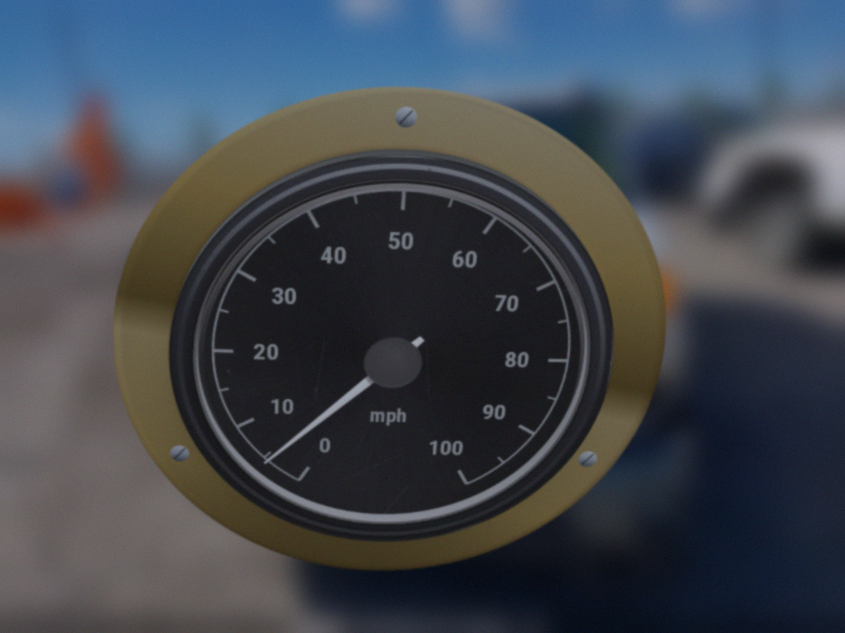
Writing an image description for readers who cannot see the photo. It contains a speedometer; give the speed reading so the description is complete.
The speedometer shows 5 mph
